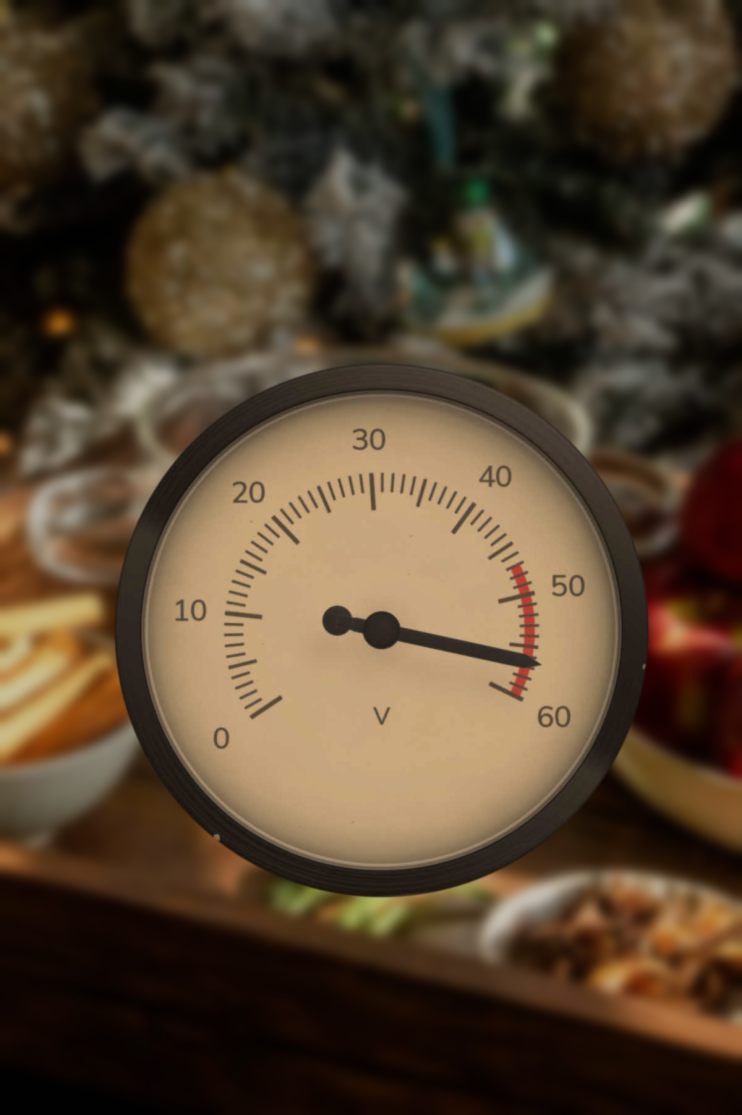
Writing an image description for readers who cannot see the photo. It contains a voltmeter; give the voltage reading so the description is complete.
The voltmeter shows 56.5 V
